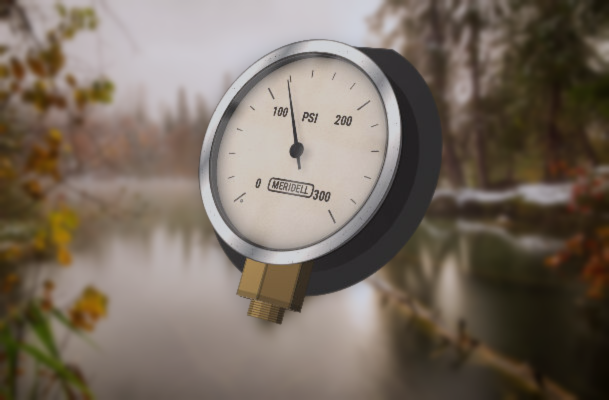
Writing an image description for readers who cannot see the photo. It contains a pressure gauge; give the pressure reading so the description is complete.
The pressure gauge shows 120 psi
